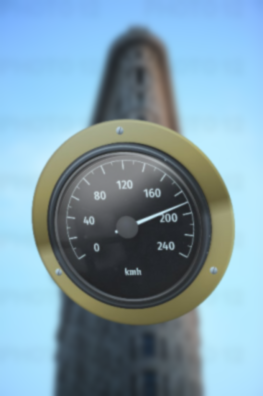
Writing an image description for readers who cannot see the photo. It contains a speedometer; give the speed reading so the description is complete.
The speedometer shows 190 km/h
